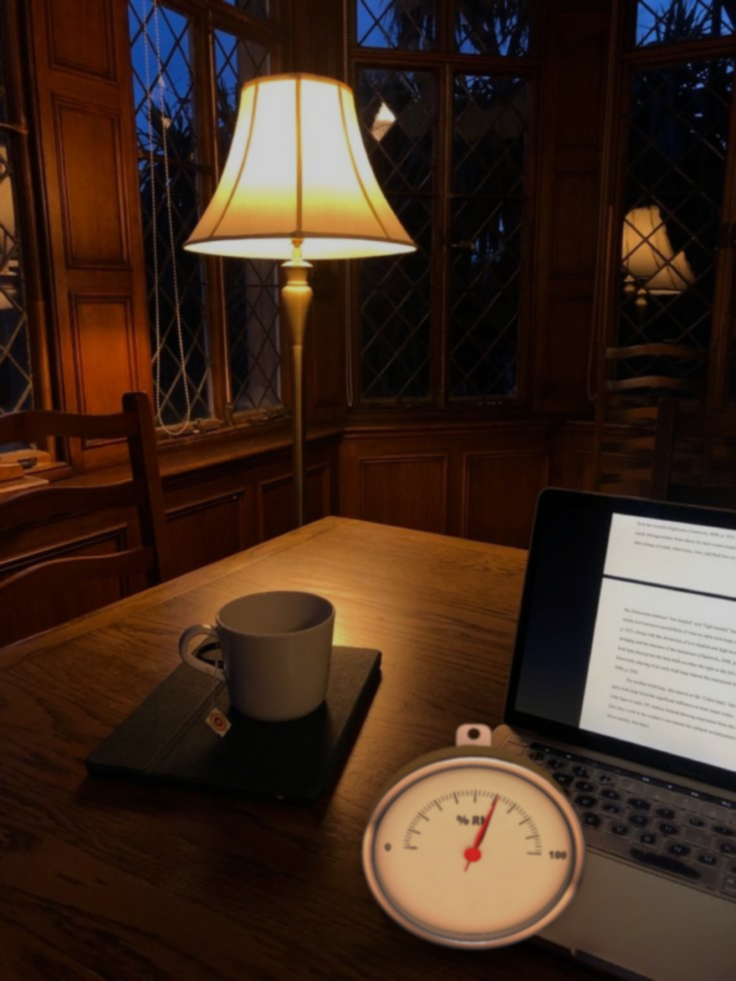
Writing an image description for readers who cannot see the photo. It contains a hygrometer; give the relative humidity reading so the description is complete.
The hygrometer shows 60 %
